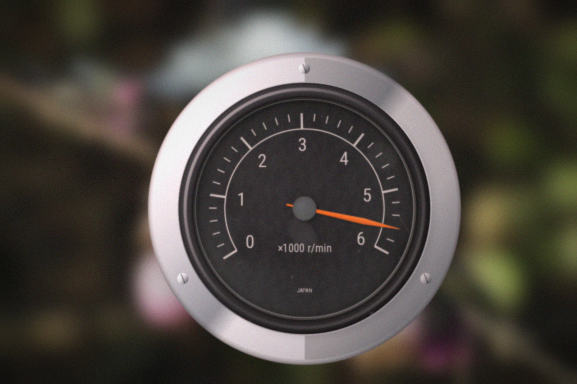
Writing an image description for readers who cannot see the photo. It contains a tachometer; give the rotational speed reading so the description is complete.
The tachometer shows 5600 rpm
